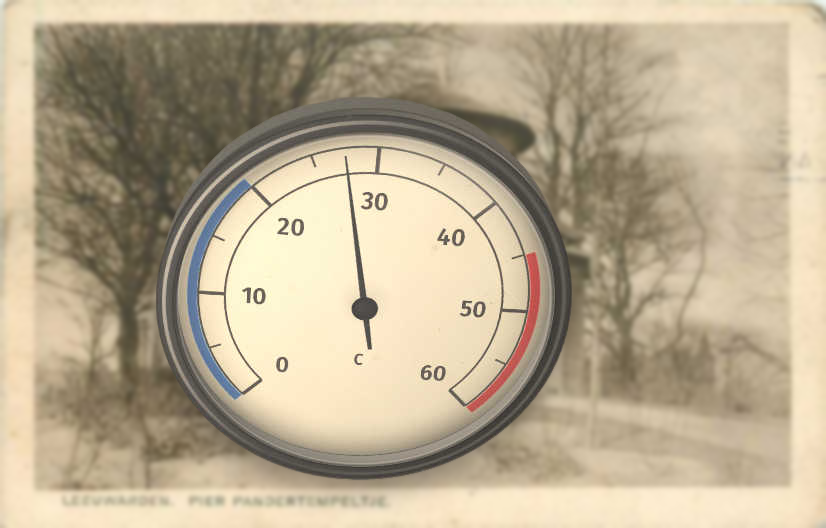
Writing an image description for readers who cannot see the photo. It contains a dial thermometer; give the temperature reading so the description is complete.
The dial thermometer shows 27.5 °C
